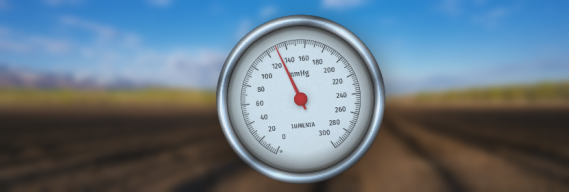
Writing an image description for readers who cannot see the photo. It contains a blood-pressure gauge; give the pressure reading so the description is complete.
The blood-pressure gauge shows 130 mmHg
